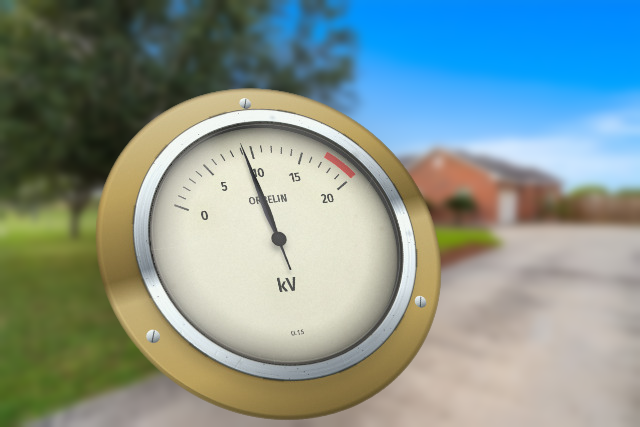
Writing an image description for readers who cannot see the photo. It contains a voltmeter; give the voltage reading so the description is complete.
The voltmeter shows 9 kV
